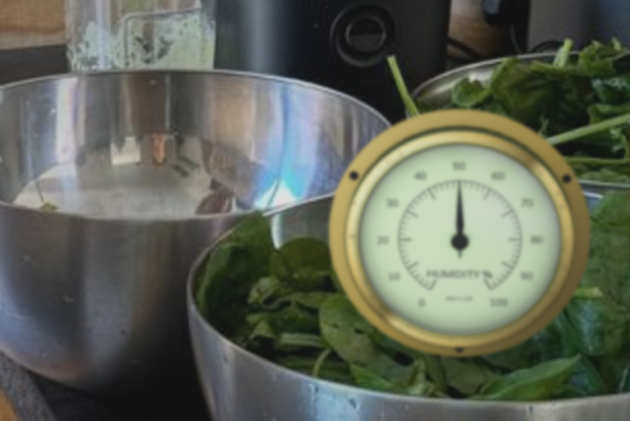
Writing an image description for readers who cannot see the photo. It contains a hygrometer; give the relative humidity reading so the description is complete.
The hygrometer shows 50 %
